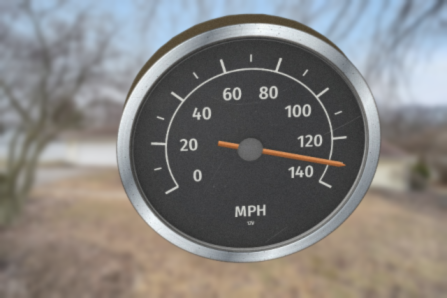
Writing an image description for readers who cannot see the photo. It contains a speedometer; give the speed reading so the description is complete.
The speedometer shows 130 mph
